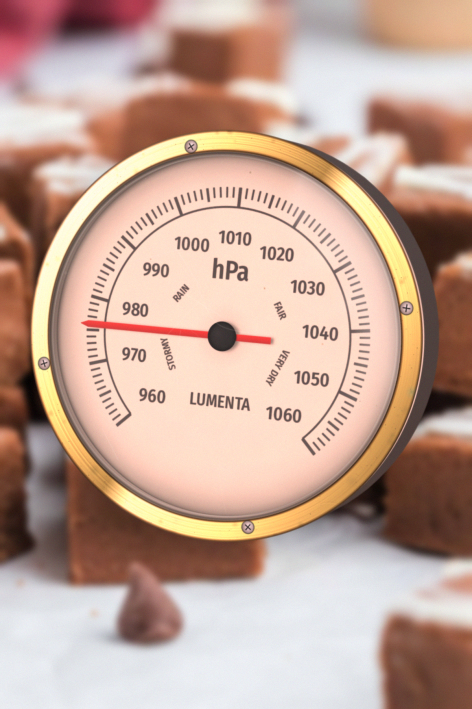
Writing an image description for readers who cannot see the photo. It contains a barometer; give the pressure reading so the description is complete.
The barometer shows 976 hPa
